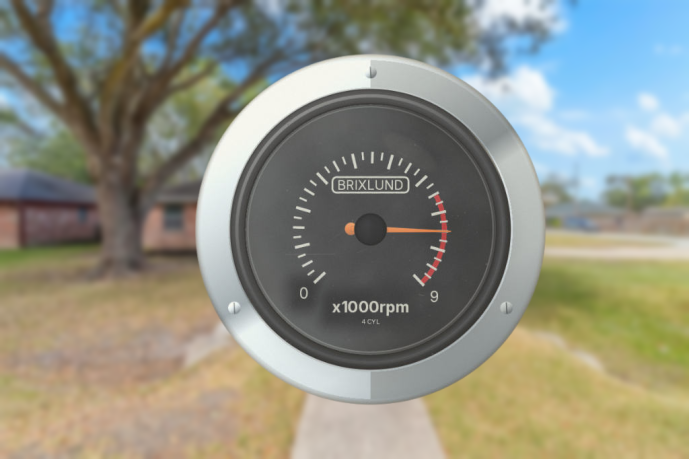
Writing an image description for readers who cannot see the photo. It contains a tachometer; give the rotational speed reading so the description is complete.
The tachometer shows 7500 rpm
